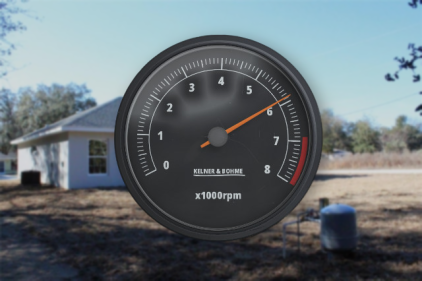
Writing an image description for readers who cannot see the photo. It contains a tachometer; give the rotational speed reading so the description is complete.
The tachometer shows 5900 rpm
